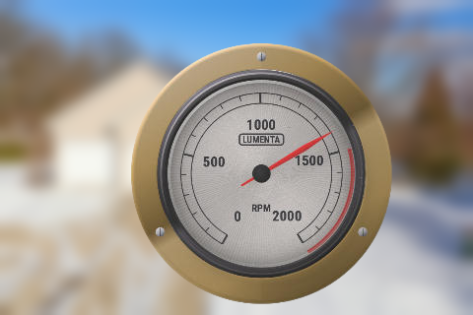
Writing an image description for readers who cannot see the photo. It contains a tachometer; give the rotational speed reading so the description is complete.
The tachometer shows 1400 rpm
